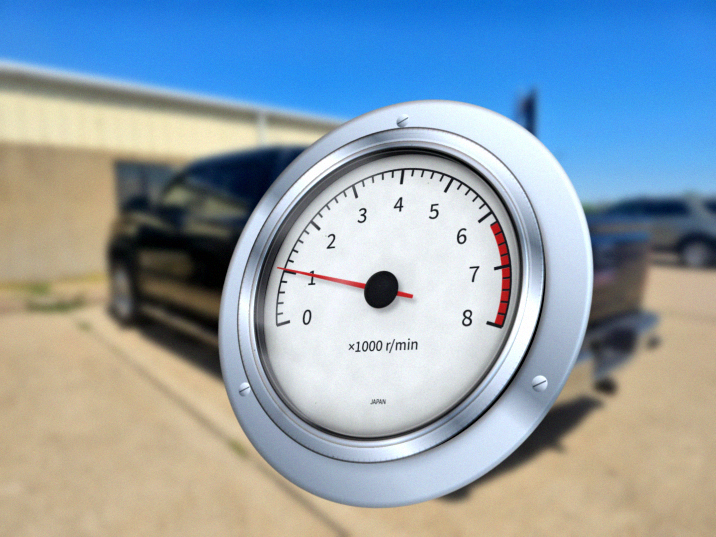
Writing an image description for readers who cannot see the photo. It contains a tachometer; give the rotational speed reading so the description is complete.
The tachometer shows 1000 rpm
